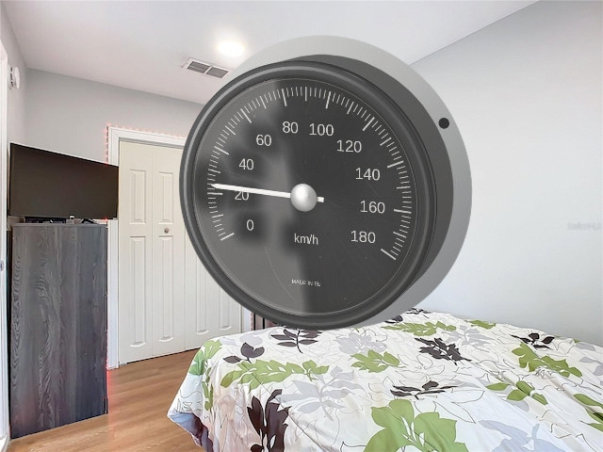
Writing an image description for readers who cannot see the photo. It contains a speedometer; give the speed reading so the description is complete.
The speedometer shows 24 km/h
